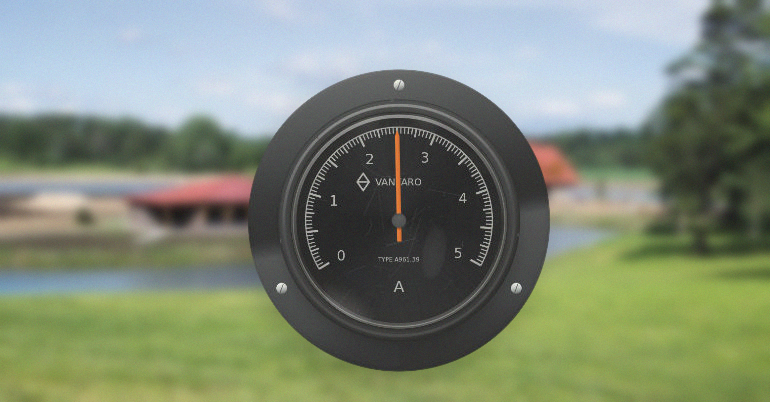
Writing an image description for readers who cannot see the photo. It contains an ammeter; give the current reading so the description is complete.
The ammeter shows 2.5 A
